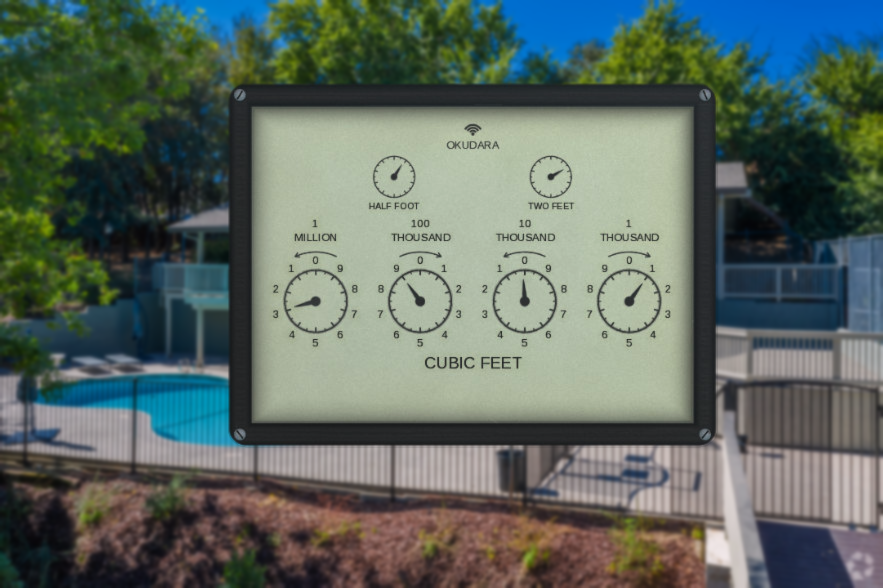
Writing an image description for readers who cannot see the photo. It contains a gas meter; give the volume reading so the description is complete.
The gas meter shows 290100 ft³
